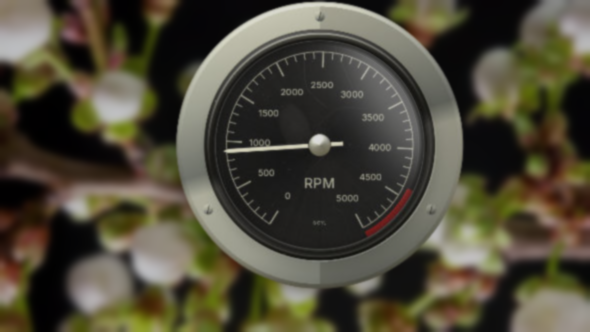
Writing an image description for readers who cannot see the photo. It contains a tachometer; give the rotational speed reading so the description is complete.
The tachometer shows 900 rpm
